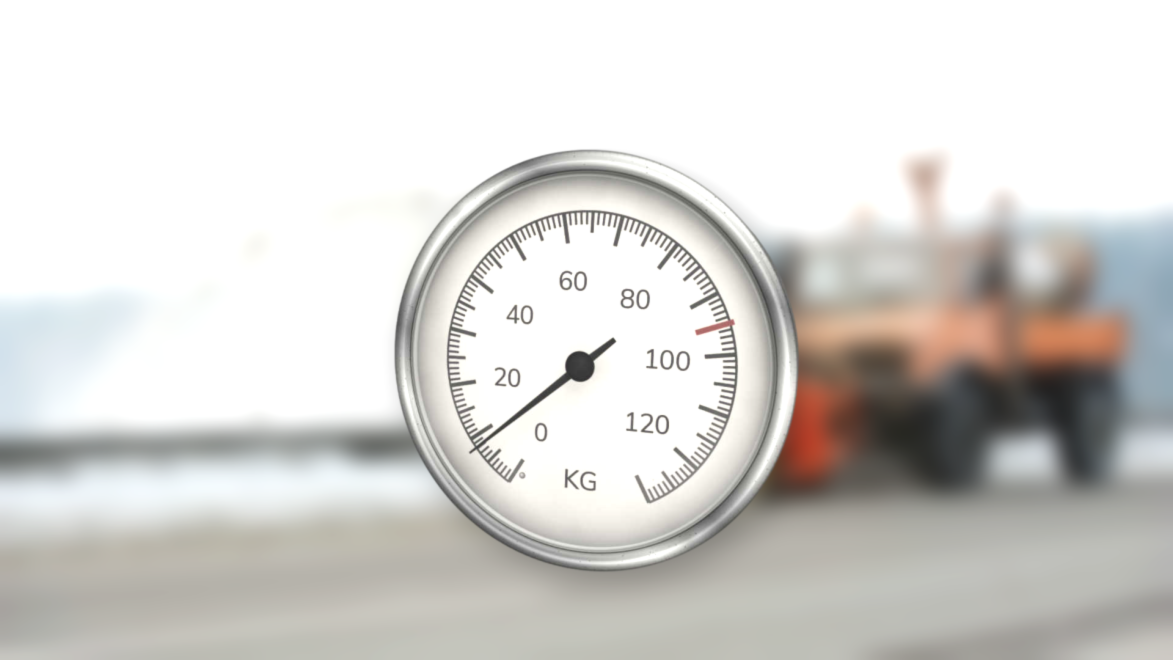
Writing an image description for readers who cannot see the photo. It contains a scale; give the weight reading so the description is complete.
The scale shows 8 kg
